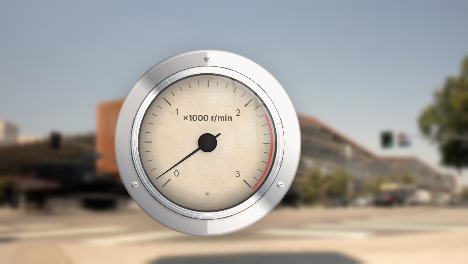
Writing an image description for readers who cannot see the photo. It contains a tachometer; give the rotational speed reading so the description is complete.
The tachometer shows 100 rpm
